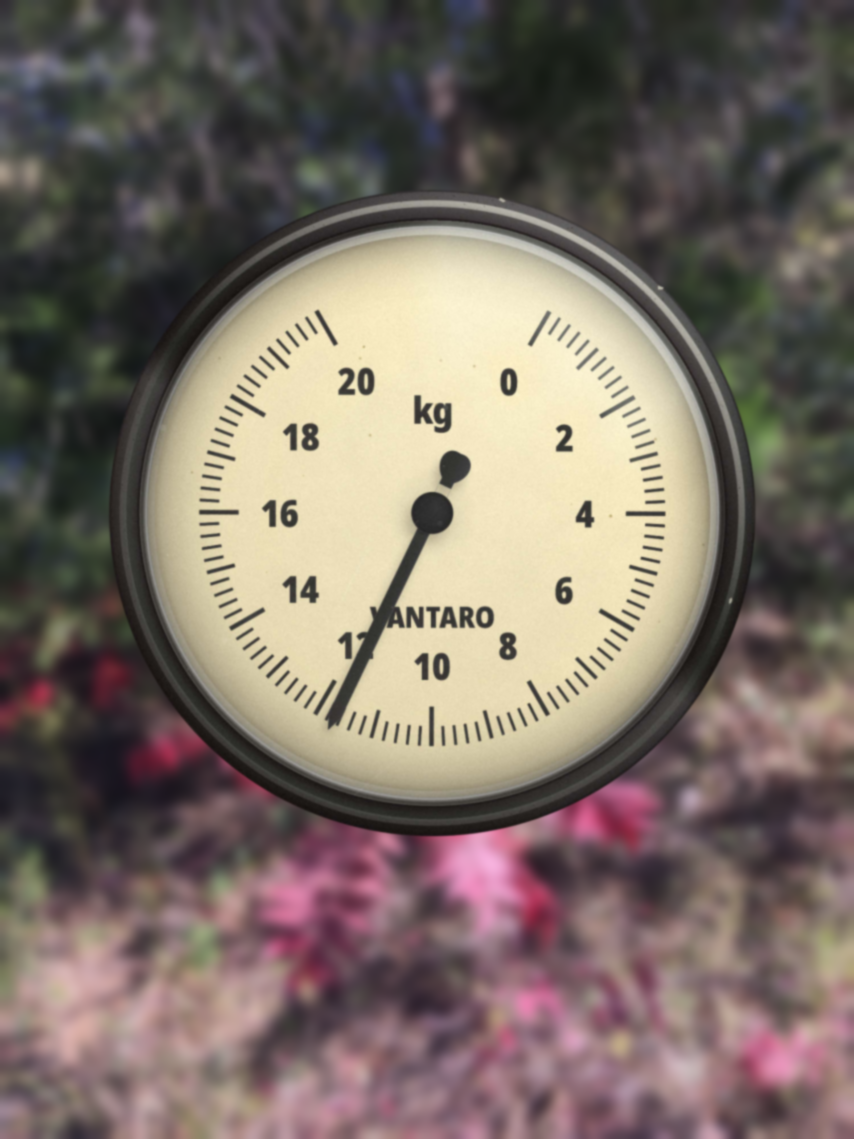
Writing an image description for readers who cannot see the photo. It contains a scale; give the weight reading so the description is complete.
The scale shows 11.7 kg
